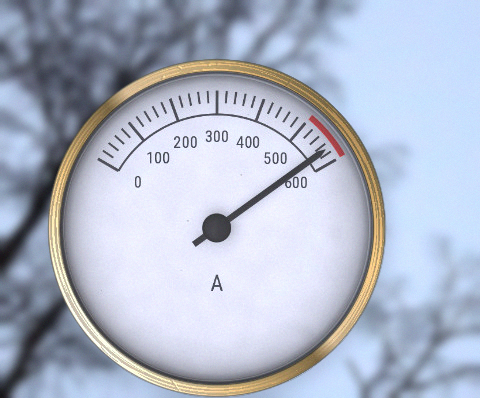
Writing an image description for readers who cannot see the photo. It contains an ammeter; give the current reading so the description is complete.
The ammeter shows 570 A
